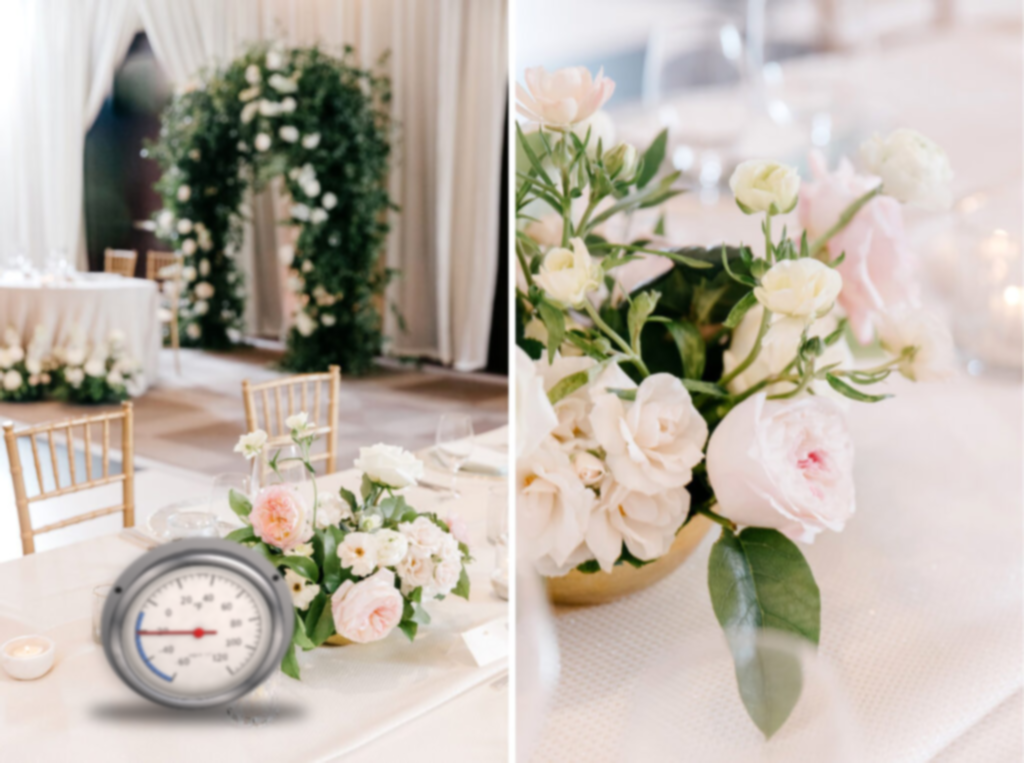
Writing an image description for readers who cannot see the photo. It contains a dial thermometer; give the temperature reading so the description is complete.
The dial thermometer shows -20 °F
